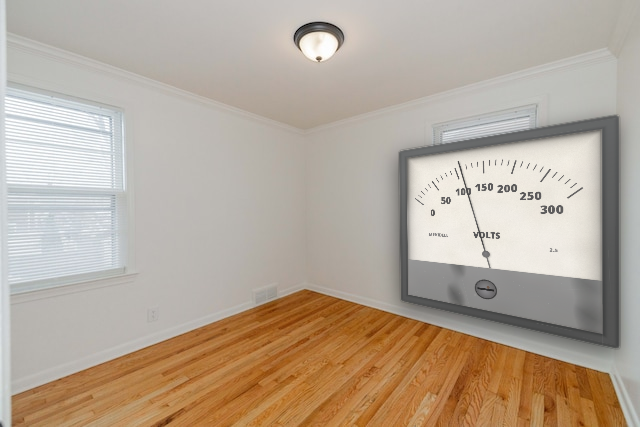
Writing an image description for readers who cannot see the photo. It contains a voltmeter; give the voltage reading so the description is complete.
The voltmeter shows 110 V
